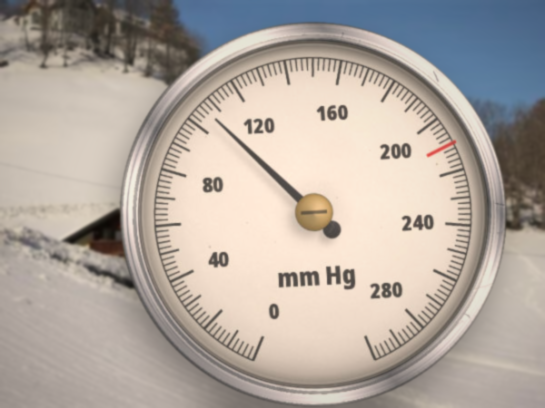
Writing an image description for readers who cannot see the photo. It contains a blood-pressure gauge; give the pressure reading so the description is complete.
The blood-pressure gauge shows 106 mmHg
